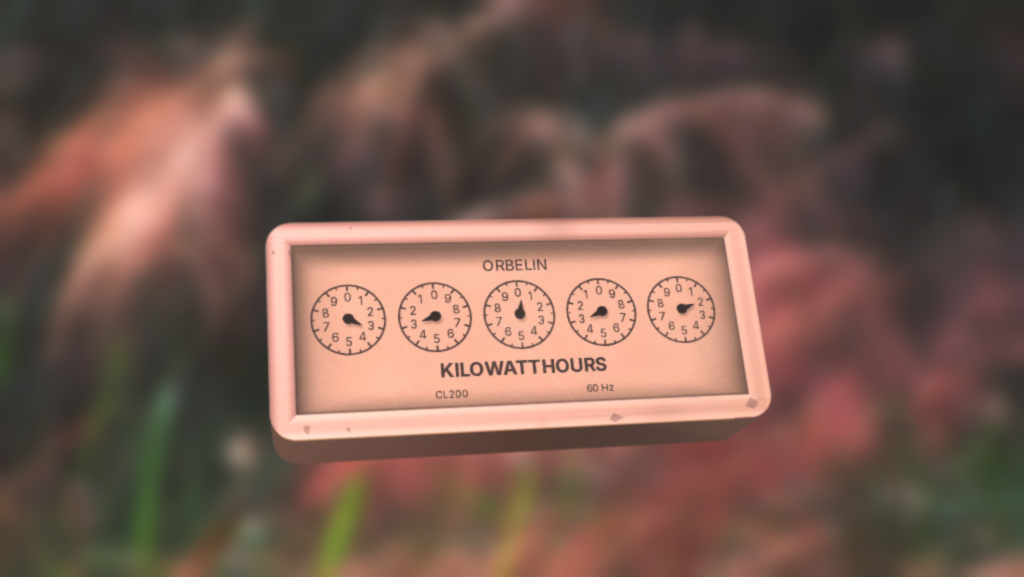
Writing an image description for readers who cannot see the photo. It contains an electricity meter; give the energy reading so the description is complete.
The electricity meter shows 33032 kWh
